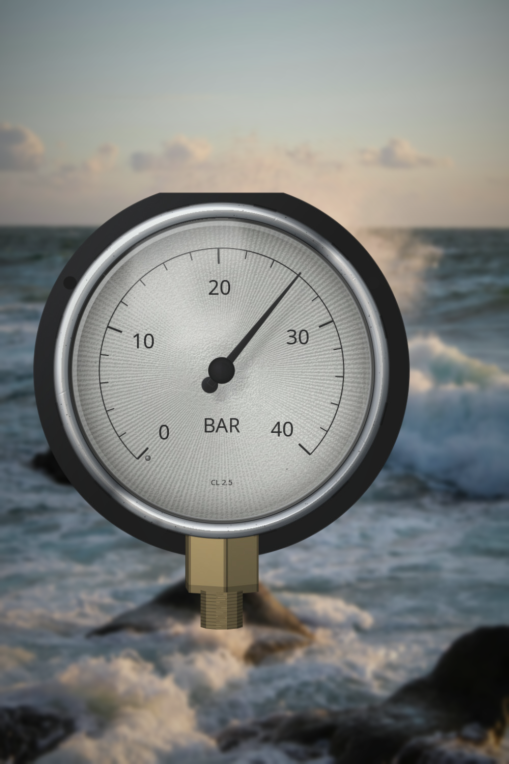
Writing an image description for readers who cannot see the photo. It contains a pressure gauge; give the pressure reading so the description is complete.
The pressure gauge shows 26 bar
